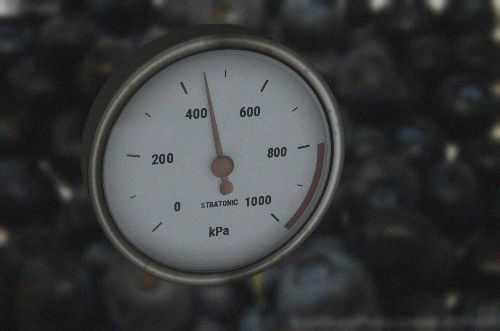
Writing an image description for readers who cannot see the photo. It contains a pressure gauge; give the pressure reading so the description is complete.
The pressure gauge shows 450 kPa
